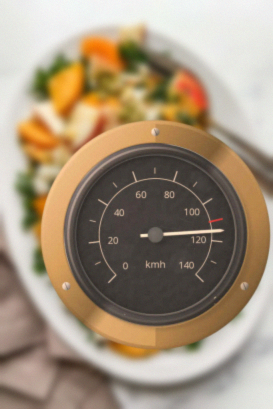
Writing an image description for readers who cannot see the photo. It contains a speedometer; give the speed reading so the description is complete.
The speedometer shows 115 km/h
